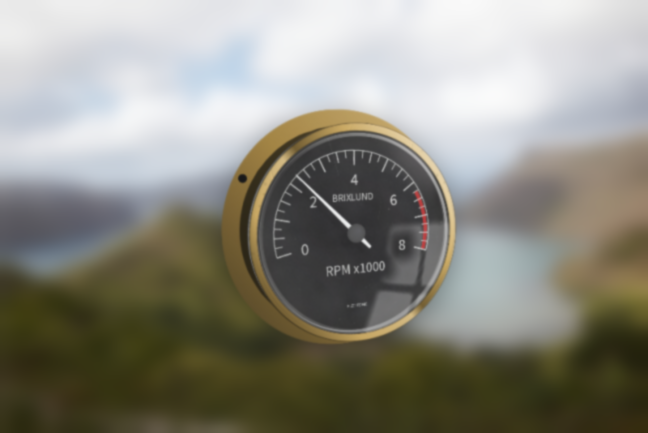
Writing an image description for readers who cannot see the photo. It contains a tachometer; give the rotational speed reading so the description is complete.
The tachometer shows 2250 rpm
